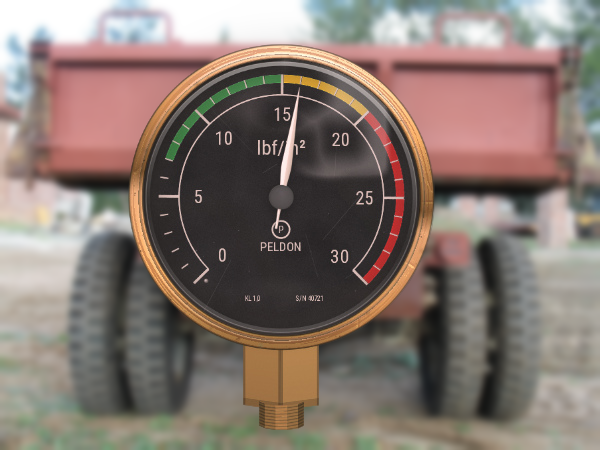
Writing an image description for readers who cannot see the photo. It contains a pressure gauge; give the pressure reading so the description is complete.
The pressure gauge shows 16 psi
